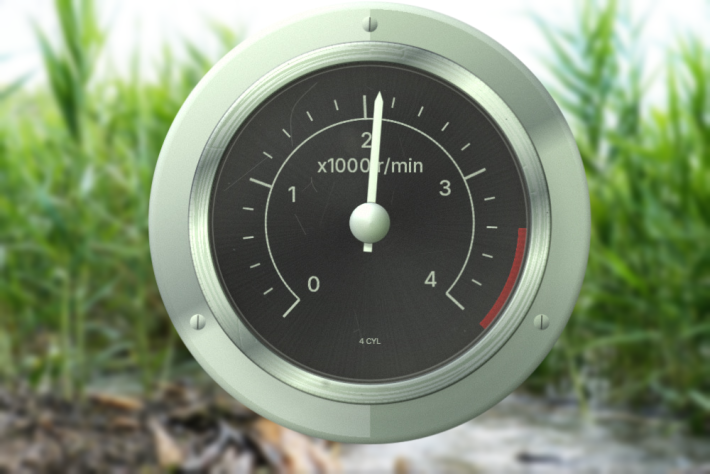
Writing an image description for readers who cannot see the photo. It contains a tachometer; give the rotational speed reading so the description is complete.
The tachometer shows 2100 rpm
